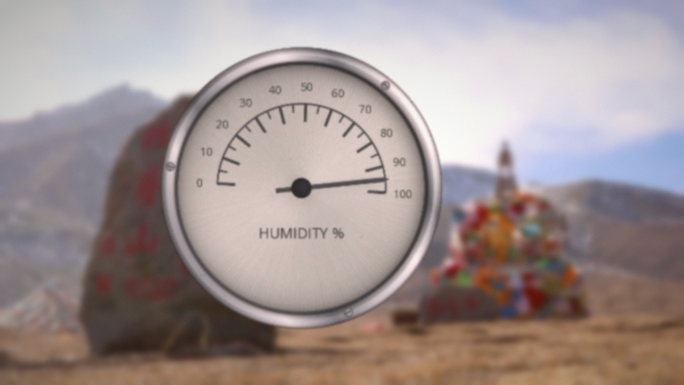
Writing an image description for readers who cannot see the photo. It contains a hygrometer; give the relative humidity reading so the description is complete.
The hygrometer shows 95 %
